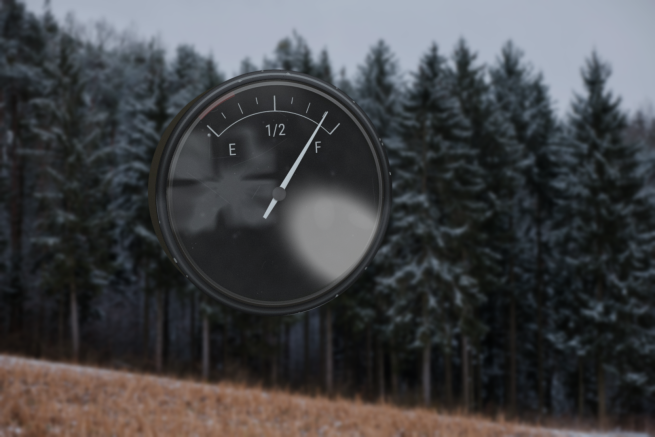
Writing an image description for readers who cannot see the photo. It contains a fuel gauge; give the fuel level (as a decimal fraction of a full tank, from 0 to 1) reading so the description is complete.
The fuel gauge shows 0.875
